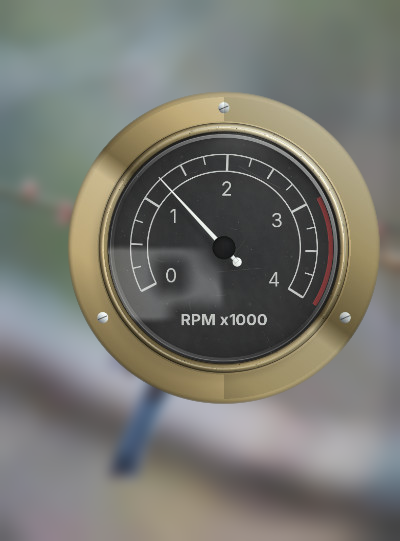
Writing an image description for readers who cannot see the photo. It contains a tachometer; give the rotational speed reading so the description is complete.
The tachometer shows 1250 rpm
